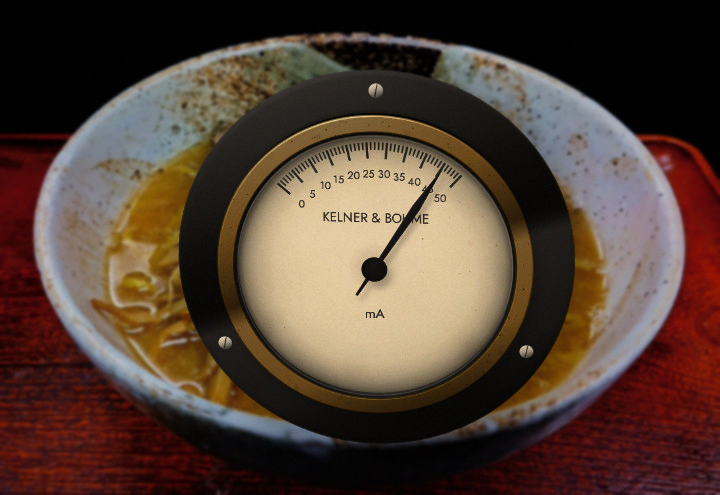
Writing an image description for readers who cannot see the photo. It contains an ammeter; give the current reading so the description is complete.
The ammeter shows 45 mA
